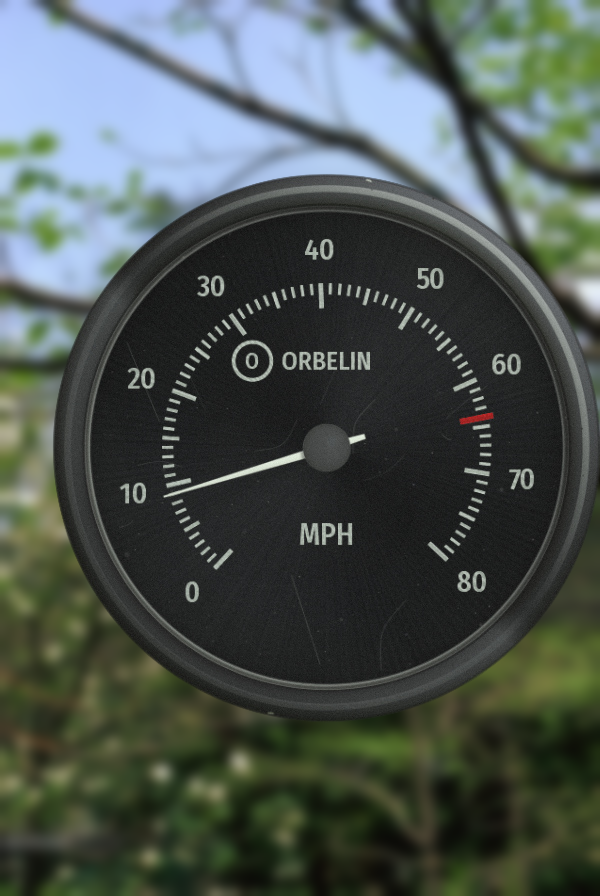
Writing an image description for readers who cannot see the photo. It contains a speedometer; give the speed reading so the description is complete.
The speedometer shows 9 mph
